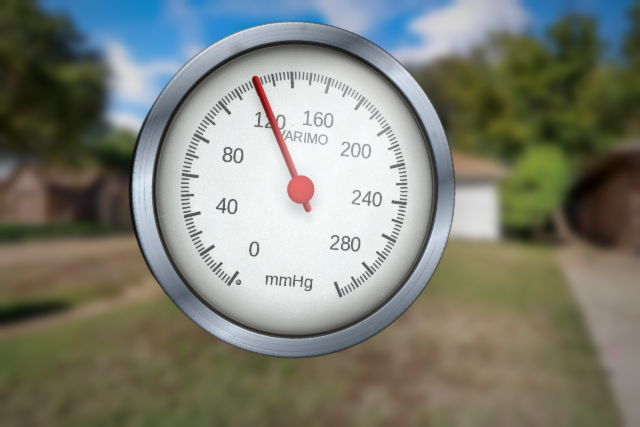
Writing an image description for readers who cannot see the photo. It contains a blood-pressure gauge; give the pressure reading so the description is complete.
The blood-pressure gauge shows 120 mmHg
